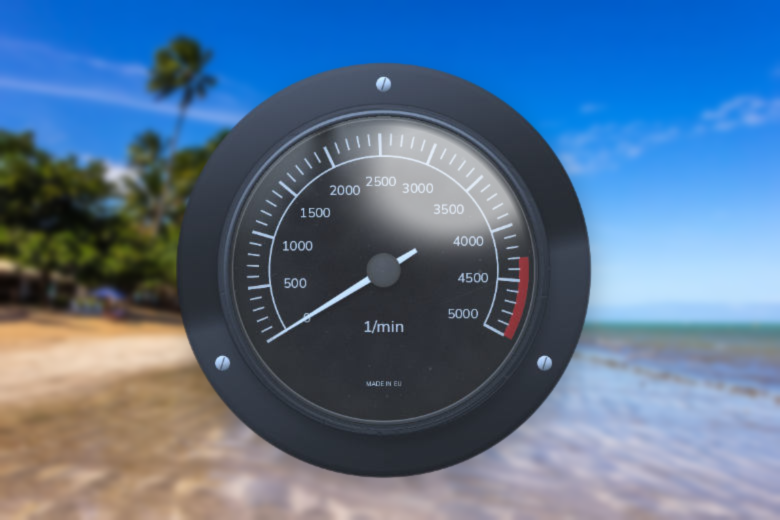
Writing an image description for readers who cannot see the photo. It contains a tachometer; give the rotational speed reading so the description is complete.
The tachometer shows 0 rpm
